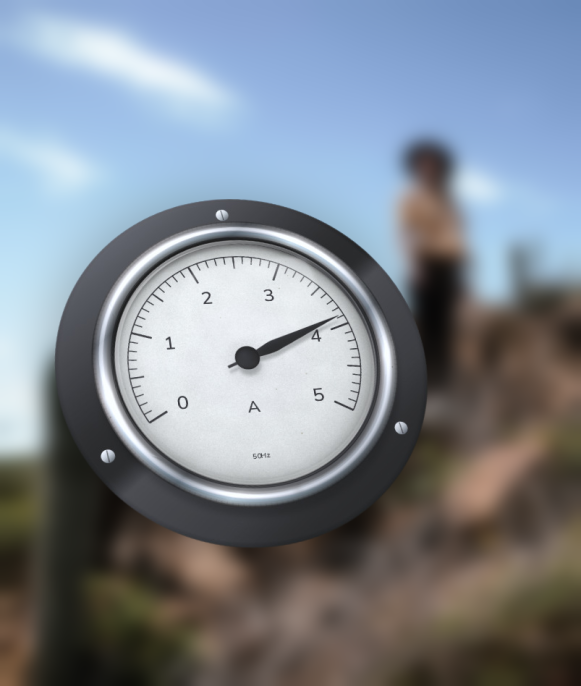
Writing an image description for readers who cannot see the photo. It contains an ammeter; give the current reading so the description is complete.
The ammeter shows 3.9 A
